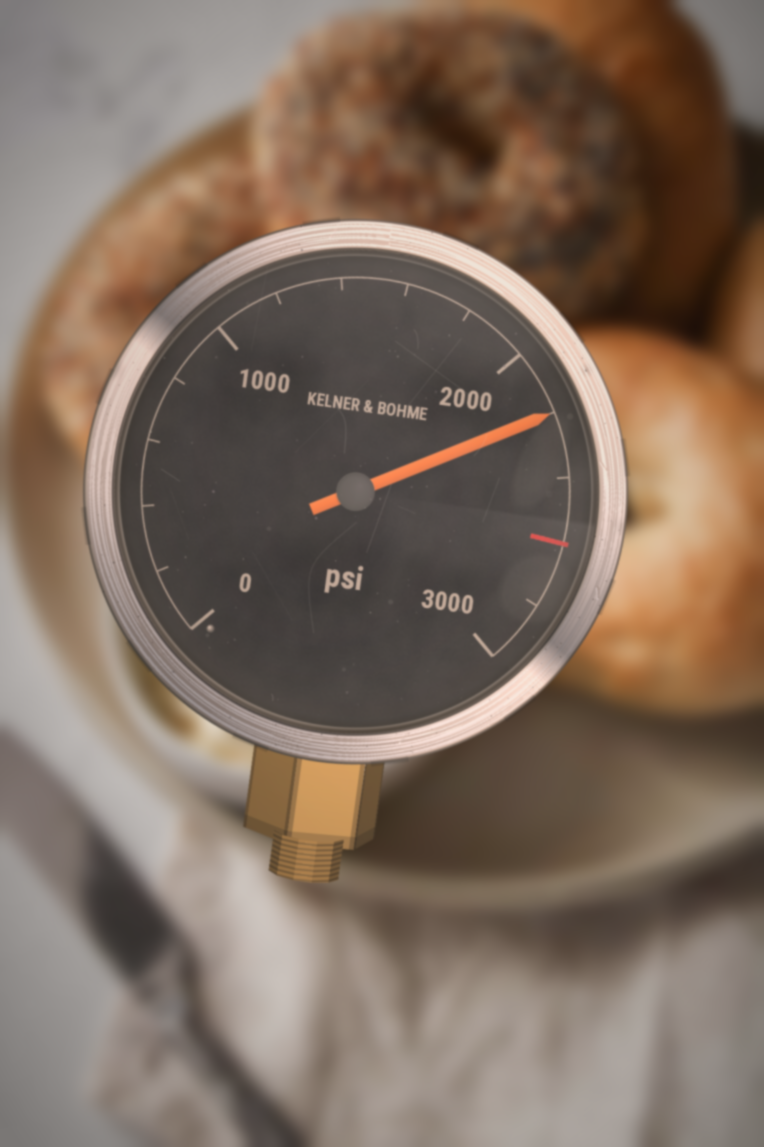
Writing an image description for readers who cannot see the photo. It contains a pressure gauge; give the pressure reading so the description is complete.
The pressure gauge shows 2200 psi
